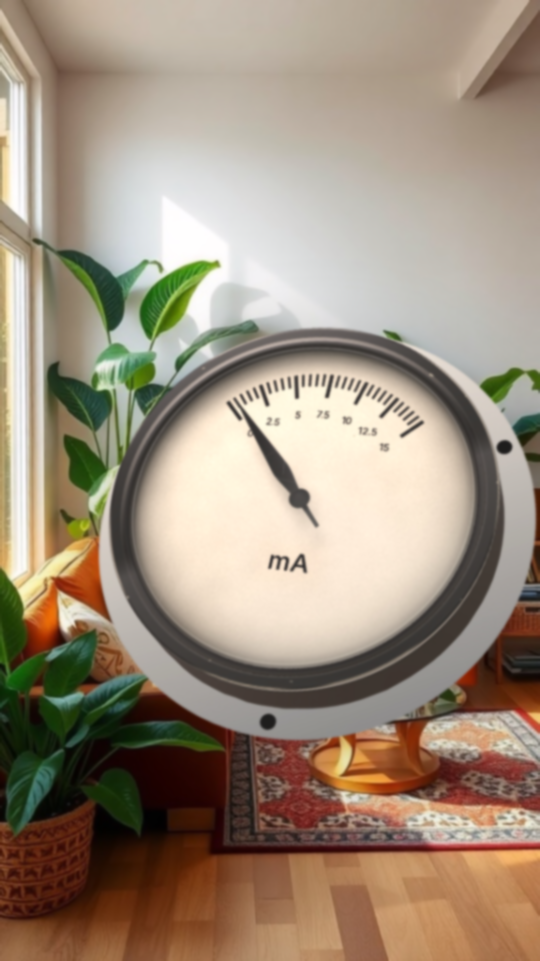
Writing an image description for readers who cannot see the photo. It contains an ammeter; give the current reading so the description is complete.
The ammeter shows 0.5 mA
